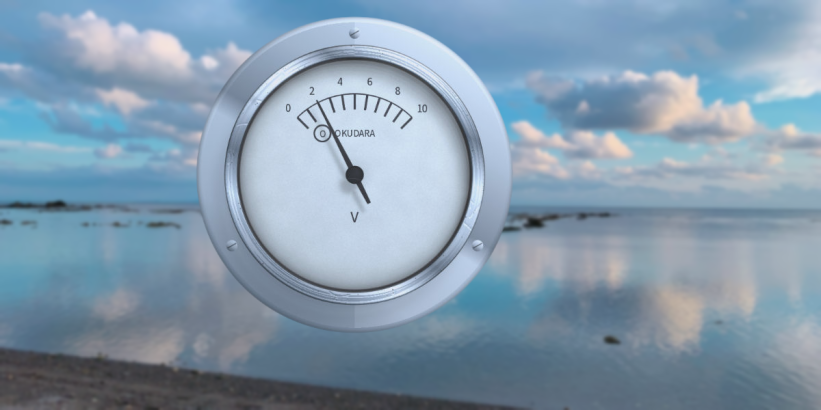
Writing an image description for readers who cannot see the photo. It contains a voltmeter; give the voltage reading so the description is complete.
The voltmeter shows 2 V
